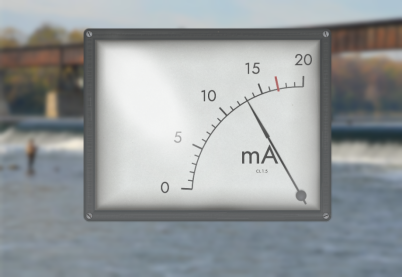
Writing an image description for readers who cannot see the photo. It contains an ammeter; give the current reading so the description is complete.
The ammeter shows 13 mA
